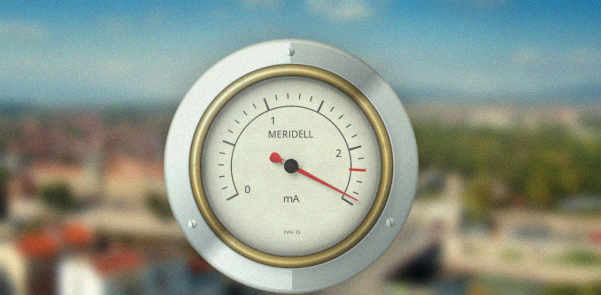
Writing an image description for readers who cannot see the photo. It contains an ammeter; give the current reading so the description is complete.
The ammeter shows 2.45 mA
